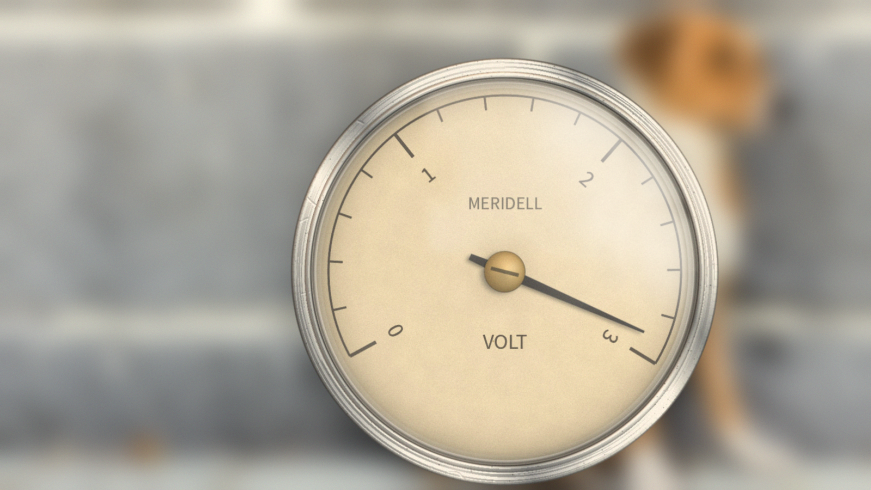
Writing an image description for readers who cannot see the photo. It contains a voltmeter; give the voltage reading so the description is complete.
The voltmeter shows 2.9 V
